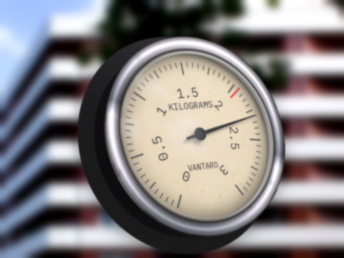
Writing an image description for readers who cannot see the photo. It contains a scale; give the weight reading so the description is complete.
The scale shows 2.3 kg
